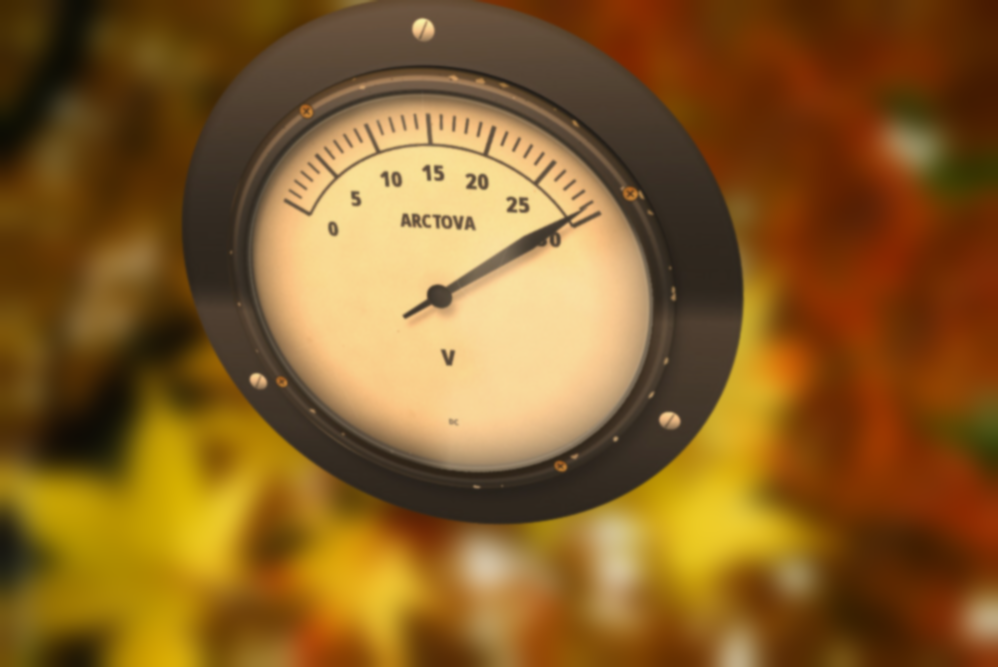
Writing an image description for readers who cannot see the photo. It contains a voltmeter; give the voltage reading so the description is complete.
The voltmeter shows 29 V
